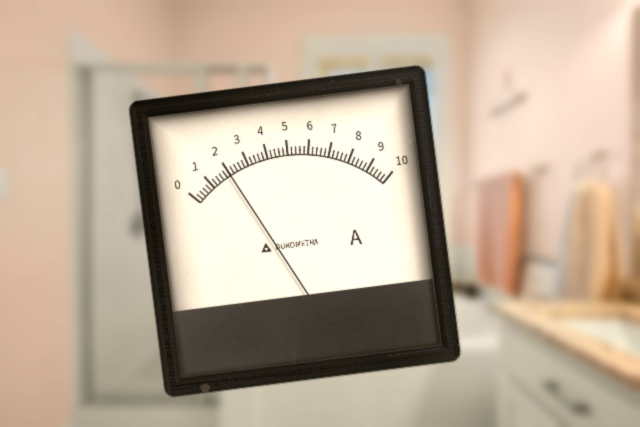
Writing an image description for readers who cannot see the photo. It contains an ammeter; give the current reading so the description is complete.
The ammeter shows 2 A
